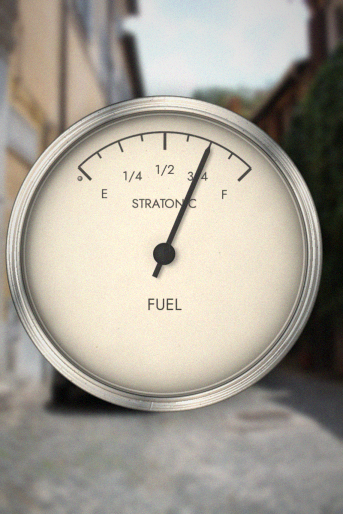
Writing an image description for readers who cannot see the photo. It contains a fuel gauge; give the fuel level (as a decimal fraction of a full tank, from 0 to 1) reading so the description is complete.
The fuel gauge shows 0.75
